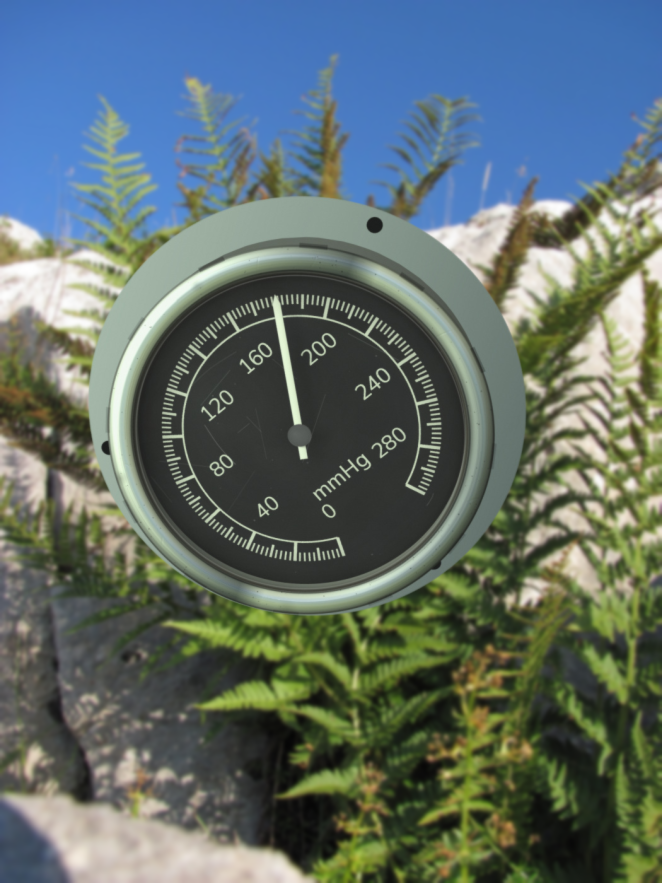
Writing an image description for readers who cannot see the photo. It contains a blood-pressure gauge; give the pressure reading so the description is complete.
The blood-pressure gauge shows 180 mmHg
